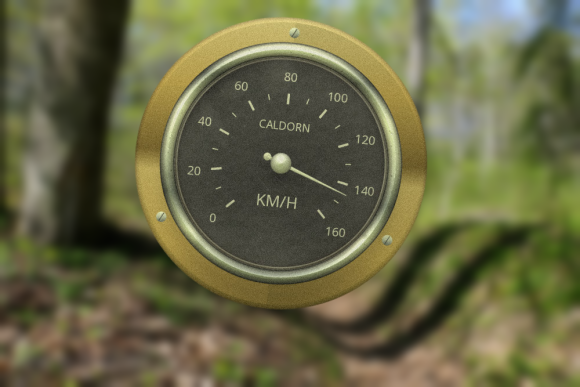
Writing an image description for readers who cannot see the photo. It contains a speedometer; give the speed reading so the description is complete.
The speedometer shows 145 km/h
